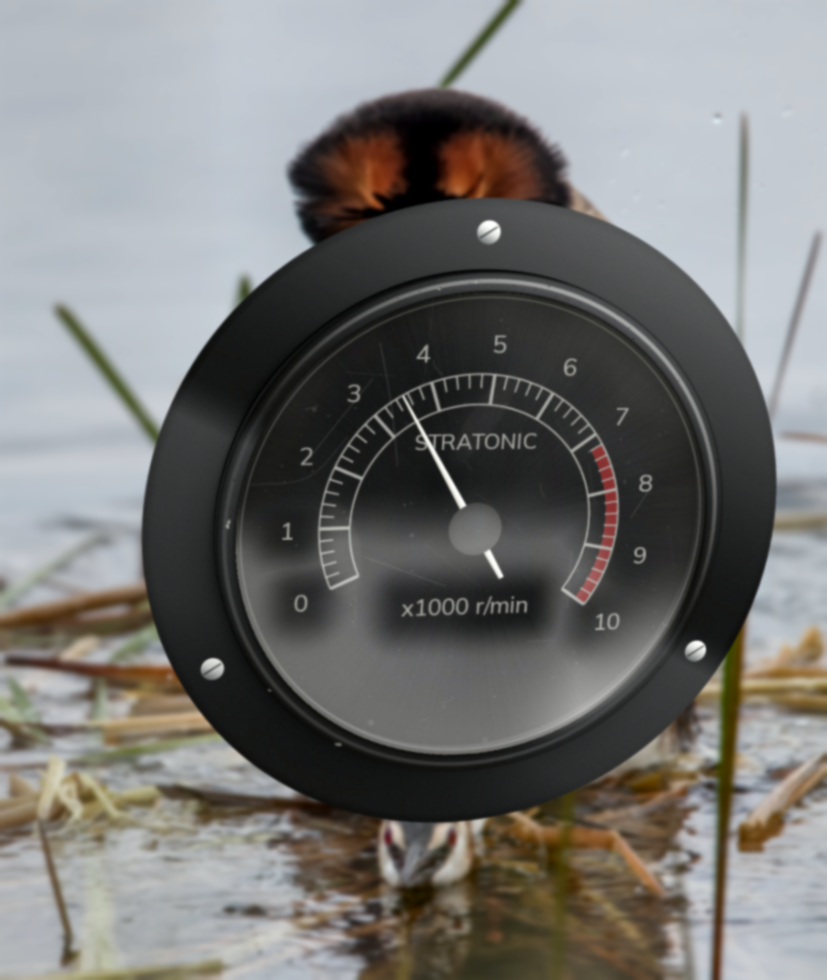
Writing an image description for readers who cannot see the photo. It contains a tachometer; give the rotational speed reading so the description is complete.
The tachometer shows 3500 rpm
